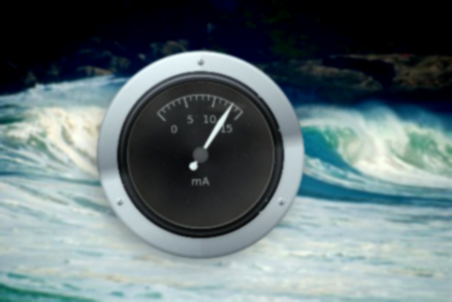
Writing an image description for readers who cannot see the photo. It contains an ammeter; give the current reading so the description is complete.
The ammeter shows 13 mA
